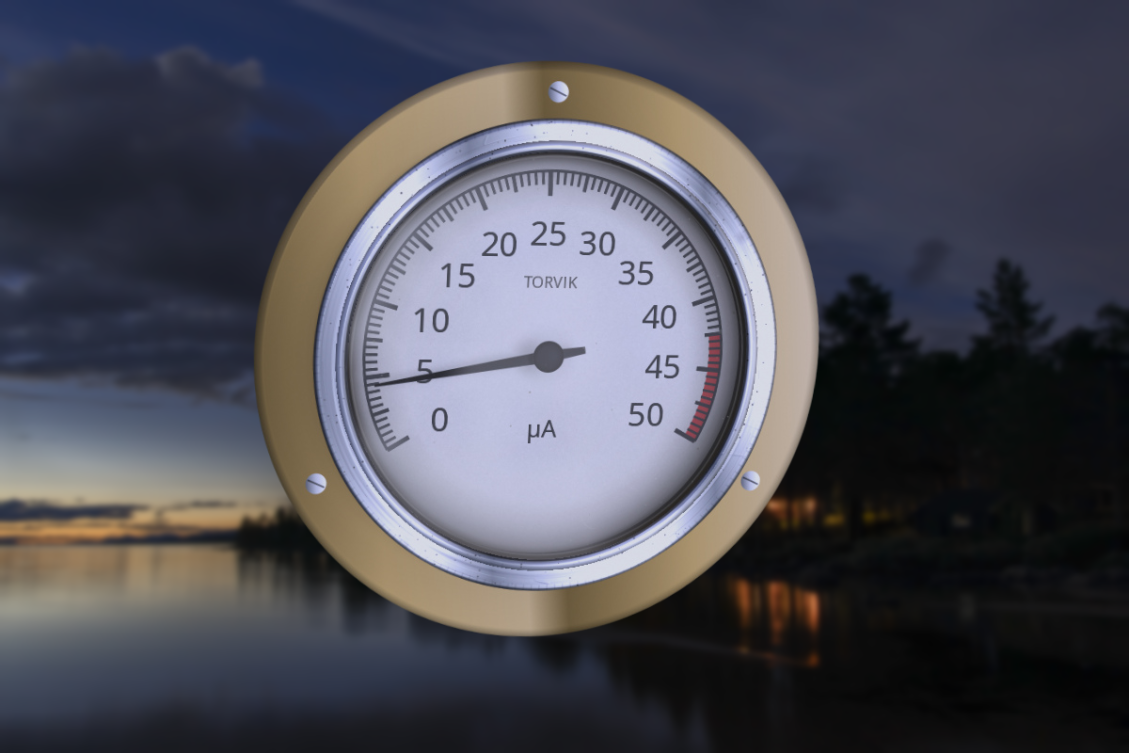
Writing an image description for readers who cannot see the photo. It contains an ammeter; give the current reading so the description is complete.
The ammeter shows 4.5 µA
